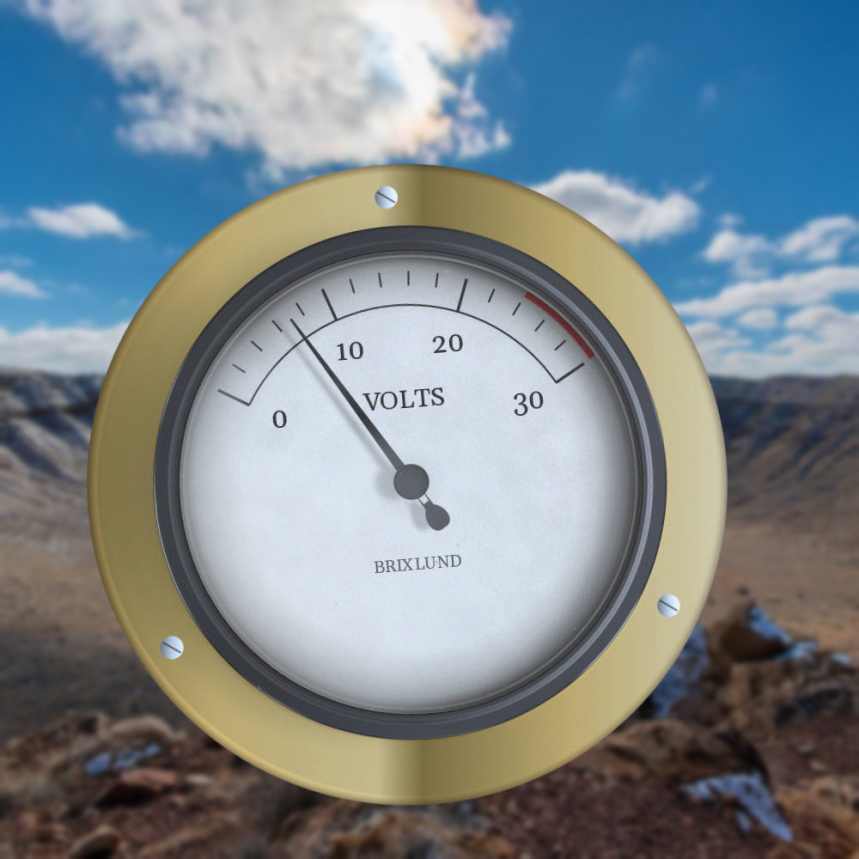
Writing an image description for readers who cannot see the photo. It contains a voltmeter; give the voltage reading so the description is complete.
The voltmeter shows 7 V
